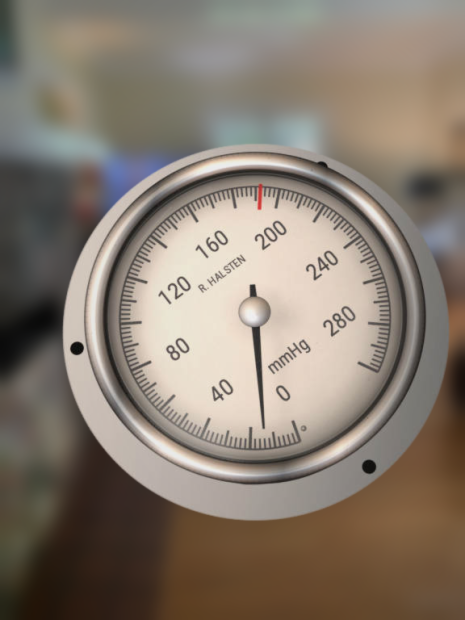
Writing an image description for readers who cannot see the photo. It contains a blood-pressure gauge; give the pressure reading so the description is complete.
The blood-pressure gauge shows 14 mmHg
